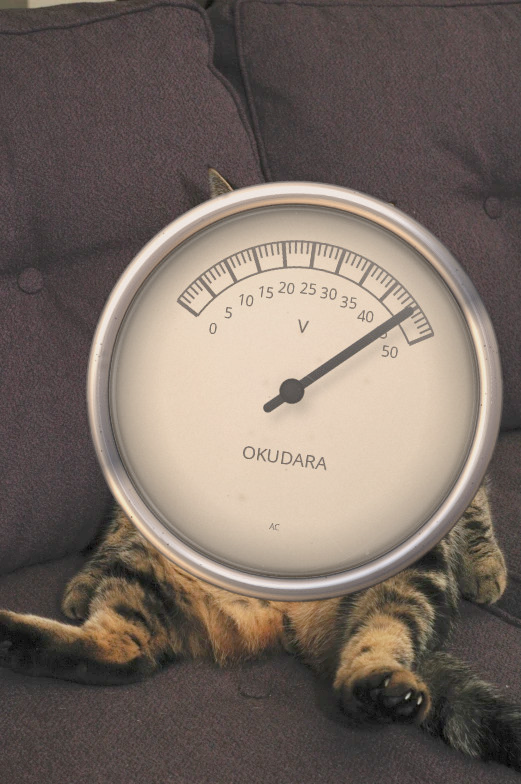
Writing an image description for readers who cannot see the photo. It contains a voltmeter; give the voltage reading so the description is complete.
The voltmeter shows 45 V
